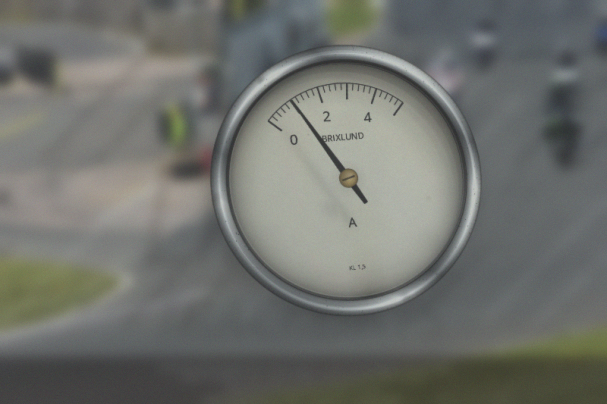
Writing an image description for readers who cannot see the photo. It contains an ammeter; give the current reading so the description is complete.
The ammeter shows 1 A
